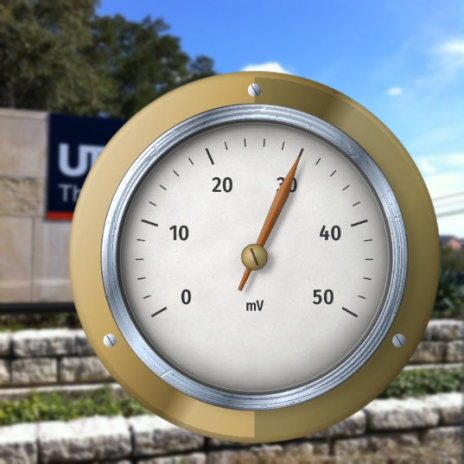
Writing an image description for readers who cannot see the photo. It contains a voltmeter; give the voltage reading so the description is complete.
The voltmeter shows 30 mV
